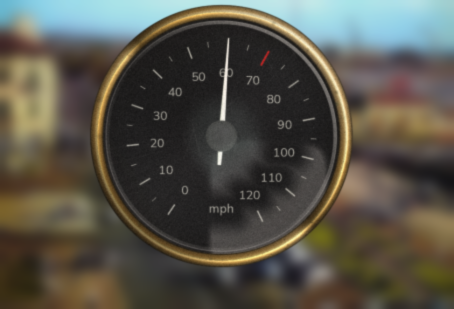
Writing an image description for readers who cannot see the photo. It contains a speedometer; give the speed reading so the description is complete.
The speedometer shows 60 mph
